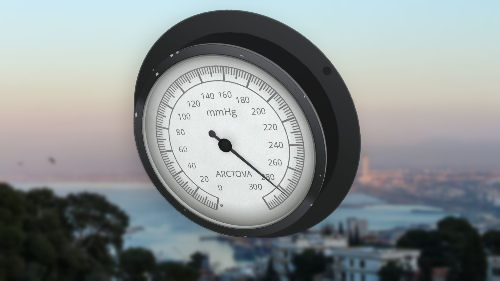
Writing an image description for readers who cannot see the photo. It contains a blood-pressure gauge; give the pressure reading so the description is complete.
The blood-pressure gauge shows 280 mmHg
